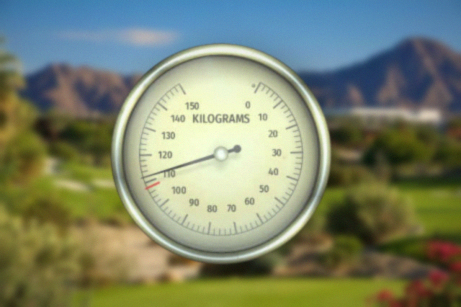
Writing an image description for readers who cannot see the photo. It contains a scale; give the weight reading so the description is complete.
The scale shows 112 kg
